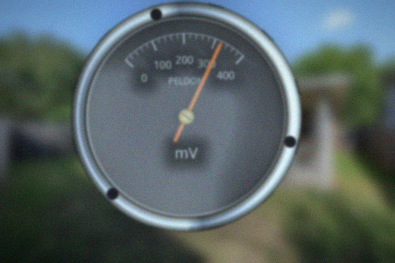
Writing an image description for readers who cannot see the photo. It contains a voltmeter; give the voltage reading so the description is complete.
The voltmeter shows 320 mV
